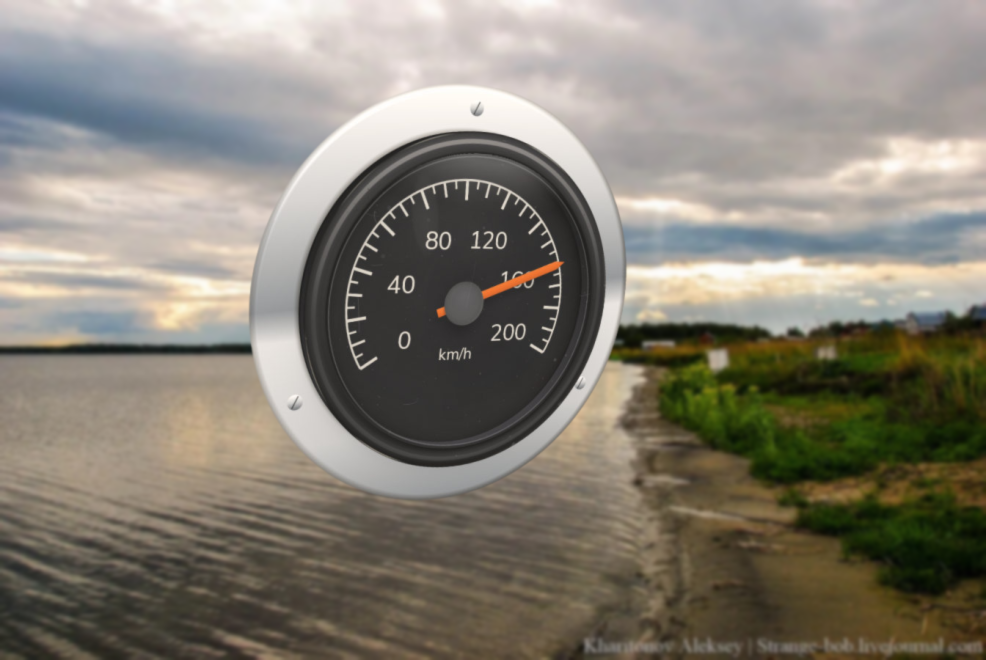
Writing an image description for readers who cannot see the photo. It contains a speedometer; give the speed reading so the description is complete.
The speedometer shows 160 km/h
